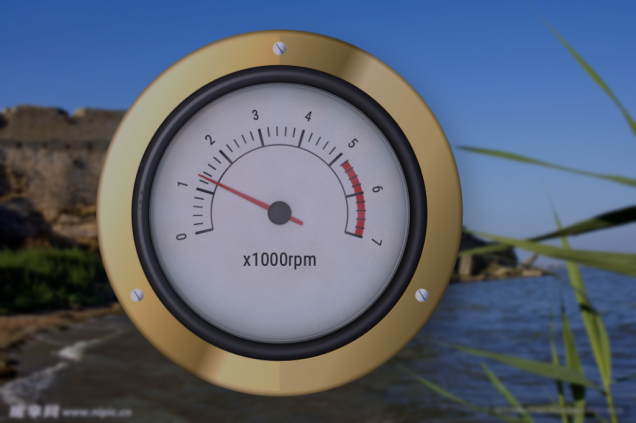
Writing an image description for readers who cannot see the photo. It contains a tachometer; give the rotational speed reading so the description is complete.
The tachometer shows 1300 rpm
